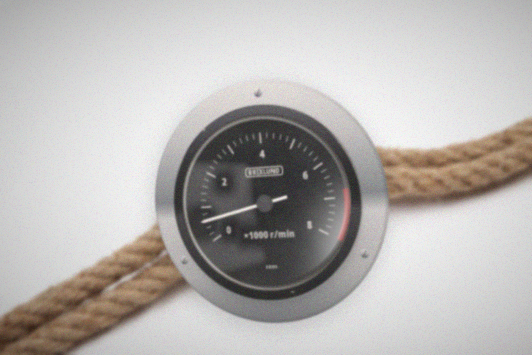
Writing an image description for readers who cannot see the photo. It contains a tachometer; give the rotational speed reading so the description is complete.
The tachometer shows 600 rpm
